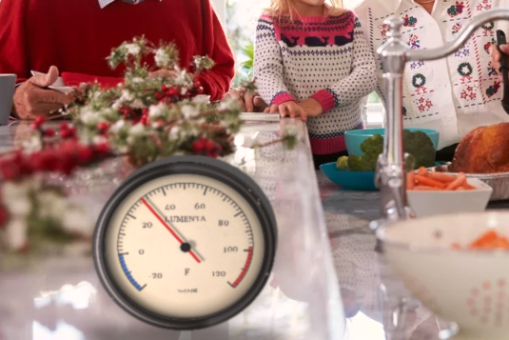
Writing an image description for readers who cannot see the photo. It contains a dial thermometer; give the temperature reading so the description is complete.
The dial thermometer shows 30 °F
